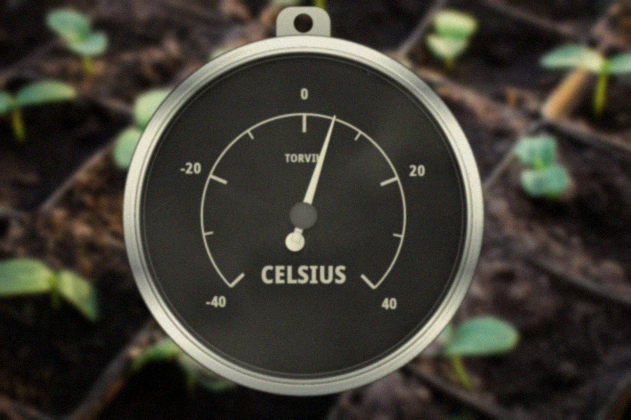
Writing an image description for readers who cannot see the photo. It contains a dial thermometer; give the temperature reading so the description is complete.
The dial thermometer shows 5 °C
